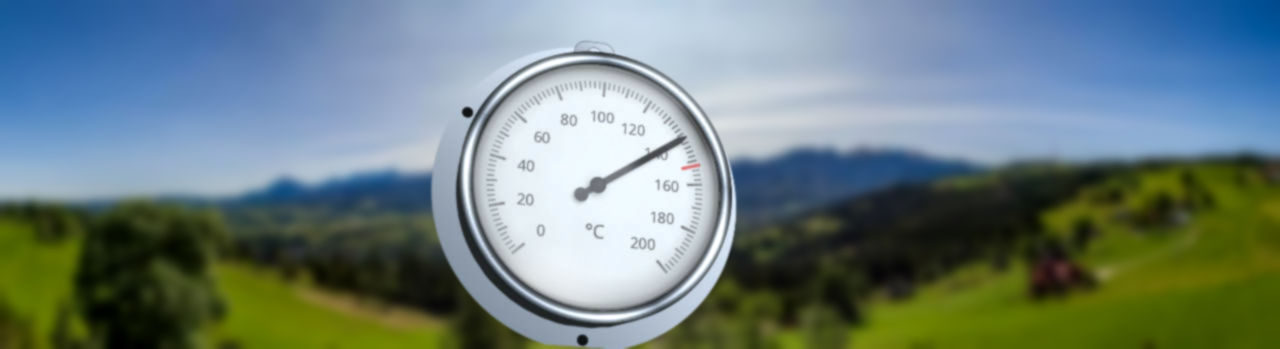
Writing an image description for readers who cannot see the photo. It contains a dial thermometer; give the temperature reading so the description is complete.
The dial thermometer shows 140 °C
